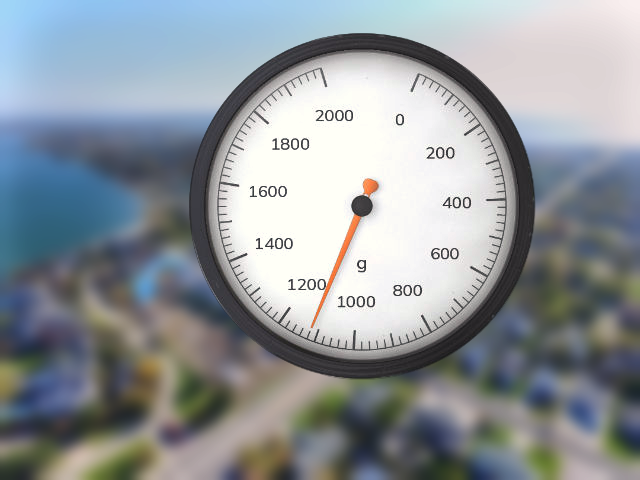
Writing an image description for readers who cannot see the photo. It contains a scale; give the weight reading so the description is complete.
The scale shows 1120 g
